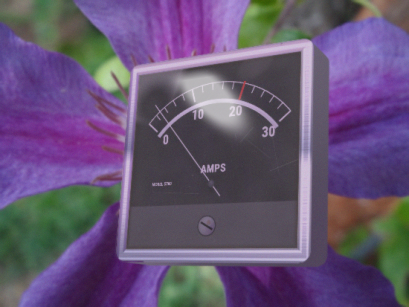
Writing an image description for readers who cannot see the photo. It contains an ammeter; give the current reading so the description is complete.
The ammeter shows 3 A
